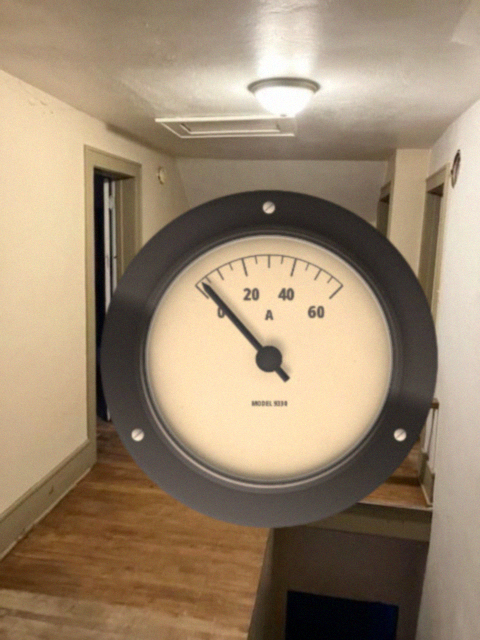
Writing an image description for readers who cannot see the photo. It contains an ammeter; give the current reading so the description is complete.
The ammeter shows 2.5 A
